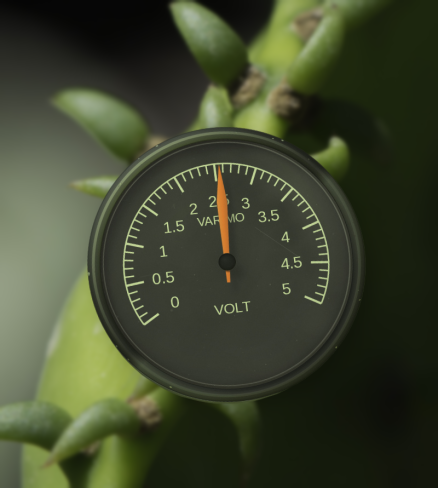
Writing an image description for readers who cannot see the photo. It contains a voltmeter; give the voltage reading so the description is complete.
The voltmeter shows 2.55 V
